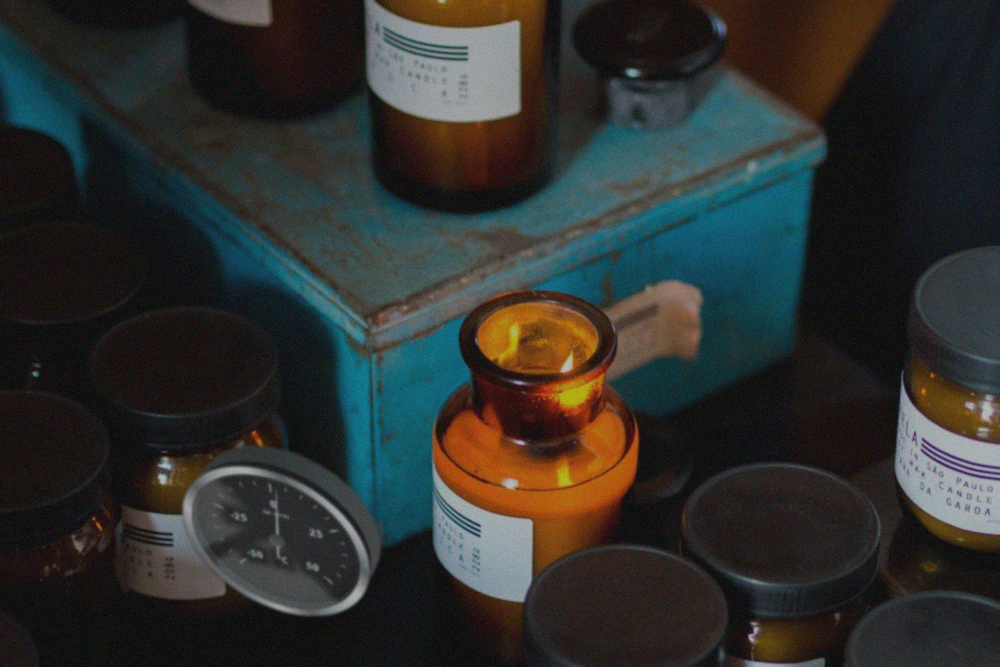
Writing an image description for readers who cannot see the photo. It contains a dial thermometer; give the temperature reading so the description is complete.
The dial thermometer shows 2.5 °C
